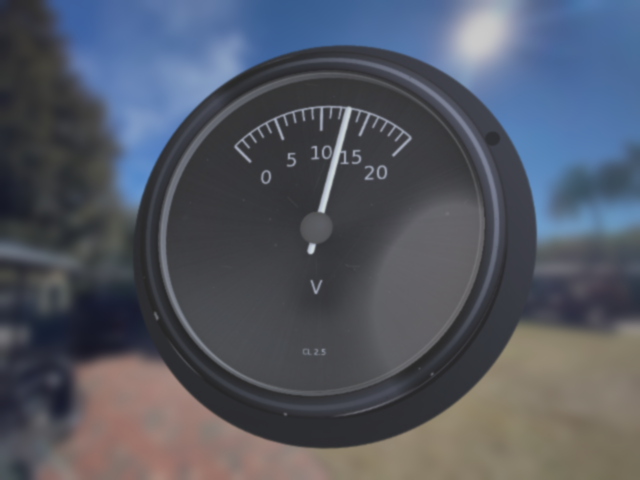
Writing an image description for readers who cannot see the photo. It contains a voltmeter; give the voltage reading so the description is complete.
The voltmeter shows 13 V
